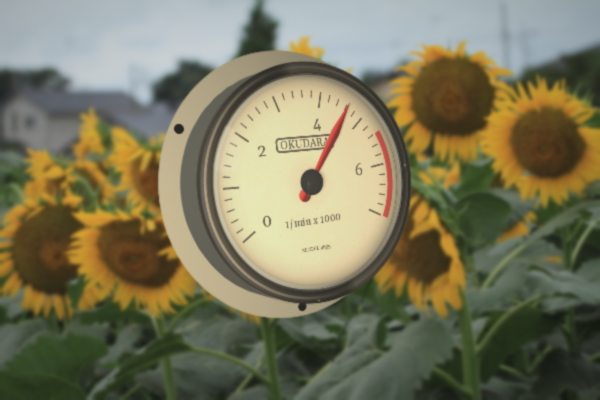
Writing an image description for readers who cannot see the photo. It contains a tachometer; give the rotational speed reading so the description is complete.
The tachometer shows 4600 rpm
